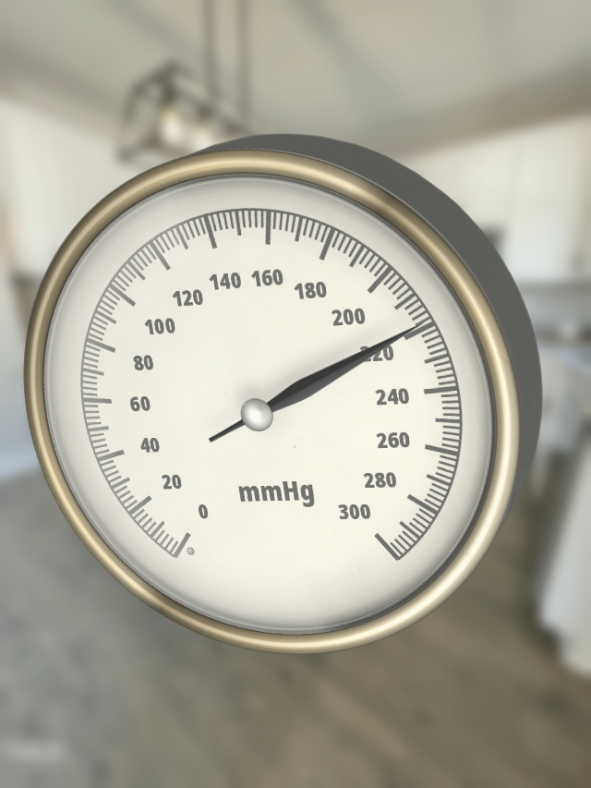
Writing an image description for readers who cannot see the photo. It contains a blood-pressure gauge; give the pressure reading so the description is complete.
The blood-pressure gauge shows 218 mmHg
